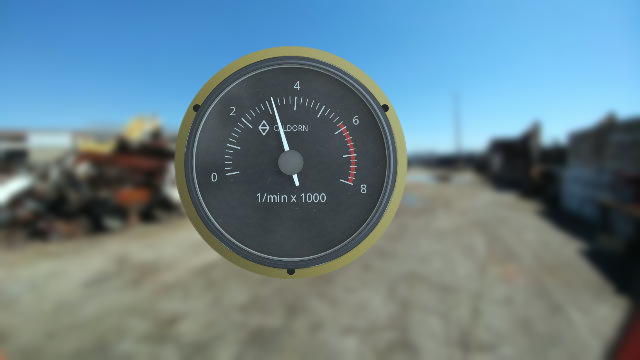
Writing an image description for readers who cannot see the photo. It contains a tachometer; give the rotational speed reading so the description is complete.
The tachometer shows 3200 rpm
